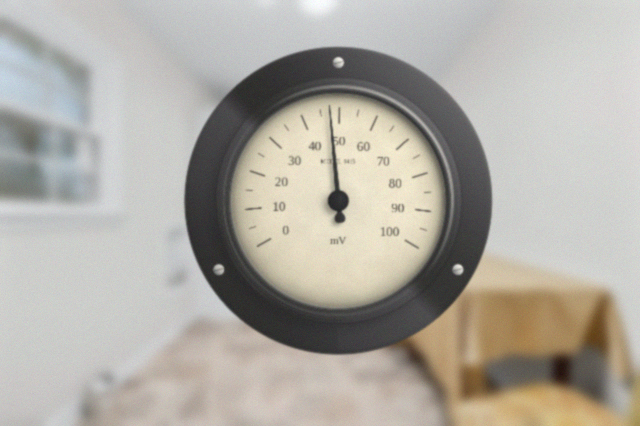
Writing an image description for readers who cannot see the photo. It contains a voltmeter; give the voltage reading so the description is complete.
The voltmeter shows 47.5 mV
